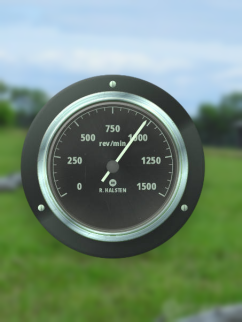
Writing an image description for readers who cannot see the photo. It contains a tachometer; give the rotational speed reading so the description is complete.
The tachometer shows 975 rpm
